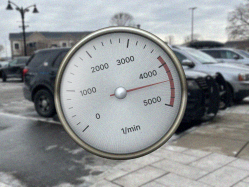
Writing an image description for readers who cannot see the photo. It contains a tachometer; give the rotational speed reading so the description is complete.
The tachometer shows 4400 rpm
